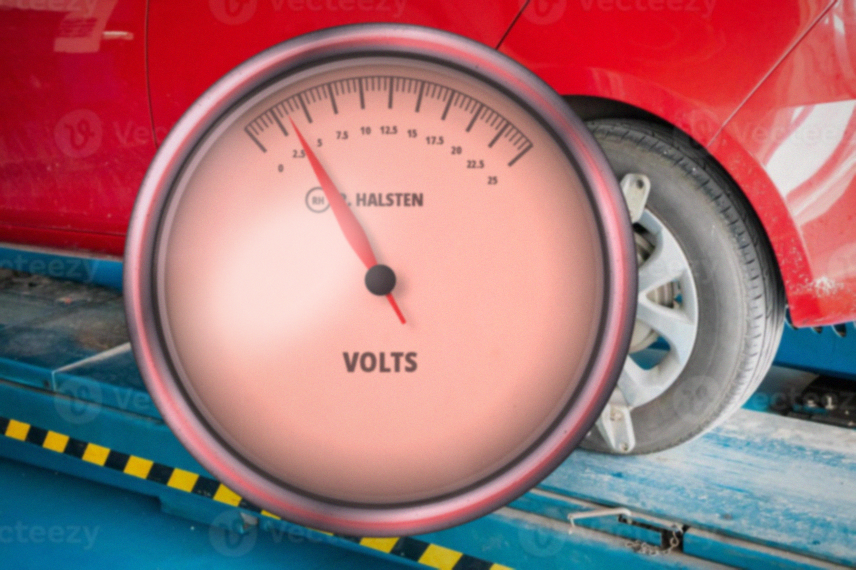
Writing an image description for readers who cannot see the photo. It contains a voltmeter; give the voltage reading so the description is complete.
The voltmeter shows 3.5 V
